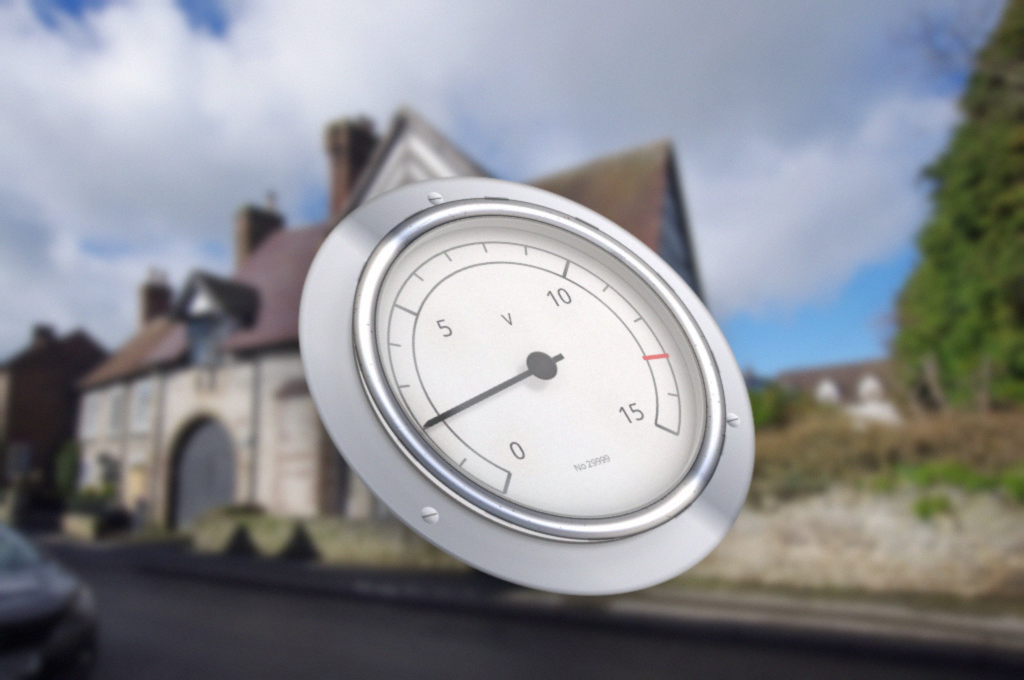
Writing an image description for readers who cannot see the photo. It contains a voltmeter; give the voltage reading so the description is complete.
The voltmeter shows 2 V
